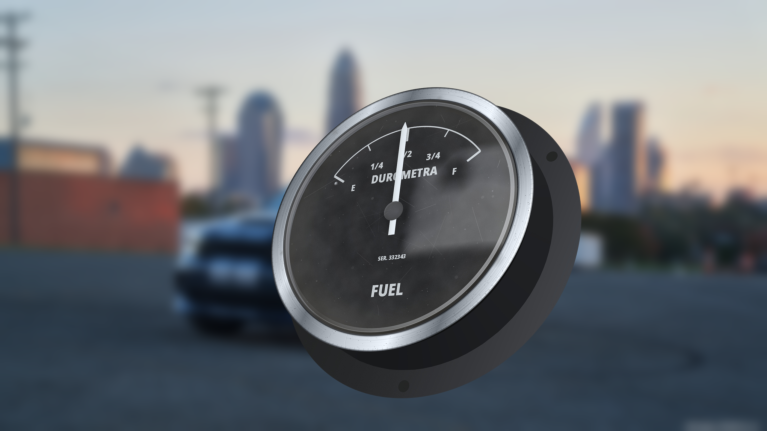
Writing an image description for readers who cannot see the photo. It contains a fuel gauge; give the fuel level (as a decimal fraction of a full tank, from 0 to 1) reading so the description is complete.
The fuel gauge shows 0.5
